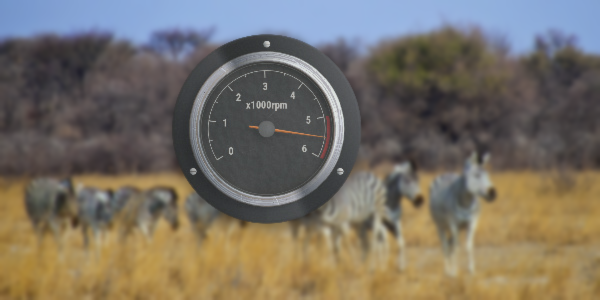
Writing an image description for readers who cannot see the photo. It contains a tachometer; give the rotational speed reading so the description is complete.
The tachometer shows 5500 rpm
